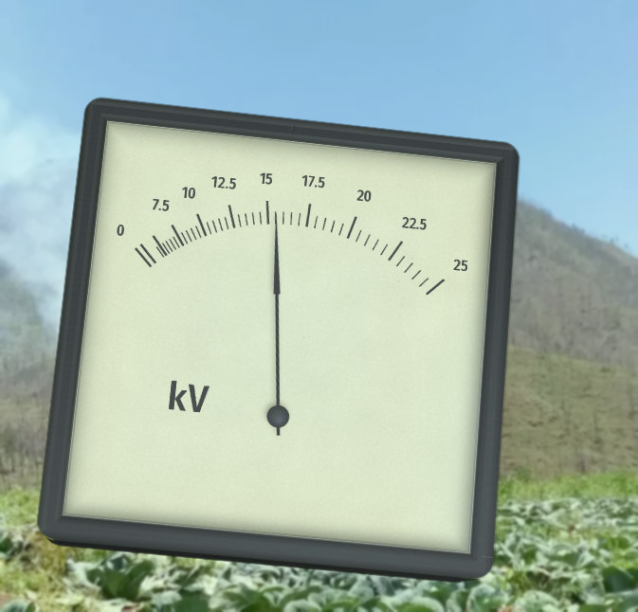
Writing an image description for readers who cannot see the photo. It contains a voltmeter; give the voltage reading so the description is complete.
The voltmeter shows 15.5 kV
